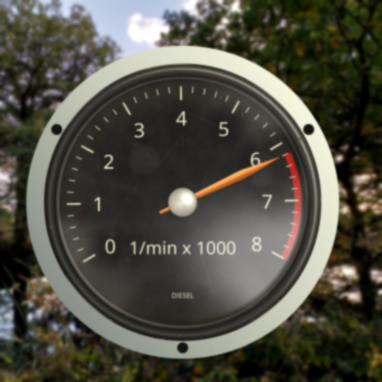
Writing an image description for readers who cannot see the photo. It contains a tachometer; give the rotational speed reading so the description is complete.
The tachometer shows 6200 rpm
